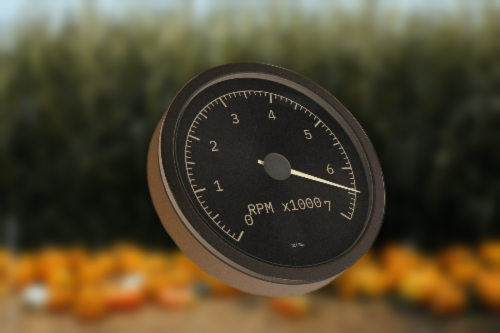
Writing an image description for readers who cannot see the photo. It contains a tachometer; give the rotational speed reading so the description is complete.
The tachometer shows 6500 rpm
